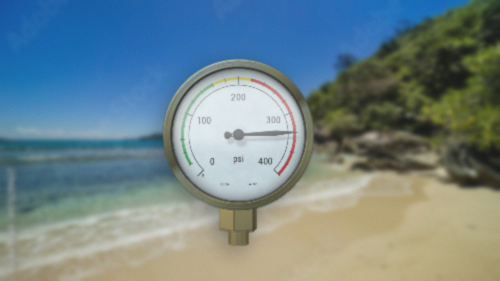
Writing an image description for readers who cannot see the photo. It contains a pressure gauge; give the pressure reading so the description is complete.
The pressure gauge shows 330 psi
